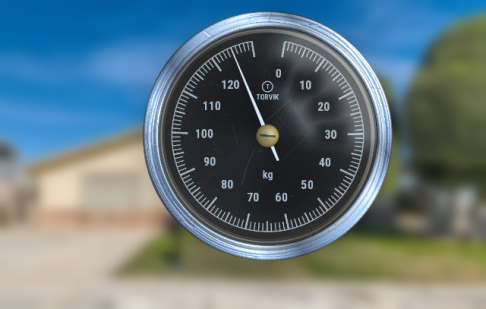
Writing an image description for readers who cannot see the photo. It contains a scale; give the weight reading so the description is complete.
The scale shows 125 kg
